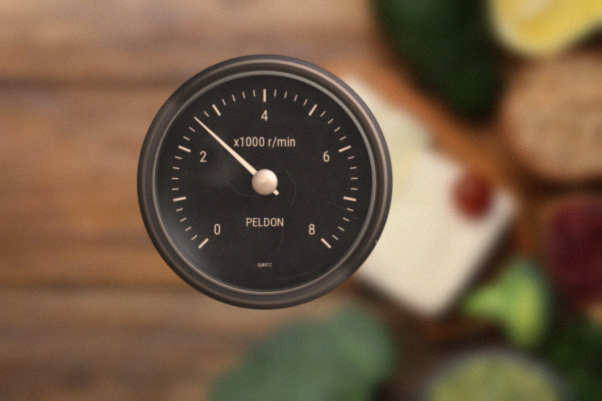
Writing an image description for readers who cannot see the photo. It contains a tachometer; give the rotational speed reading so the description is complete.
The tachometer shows 2600 rpm
